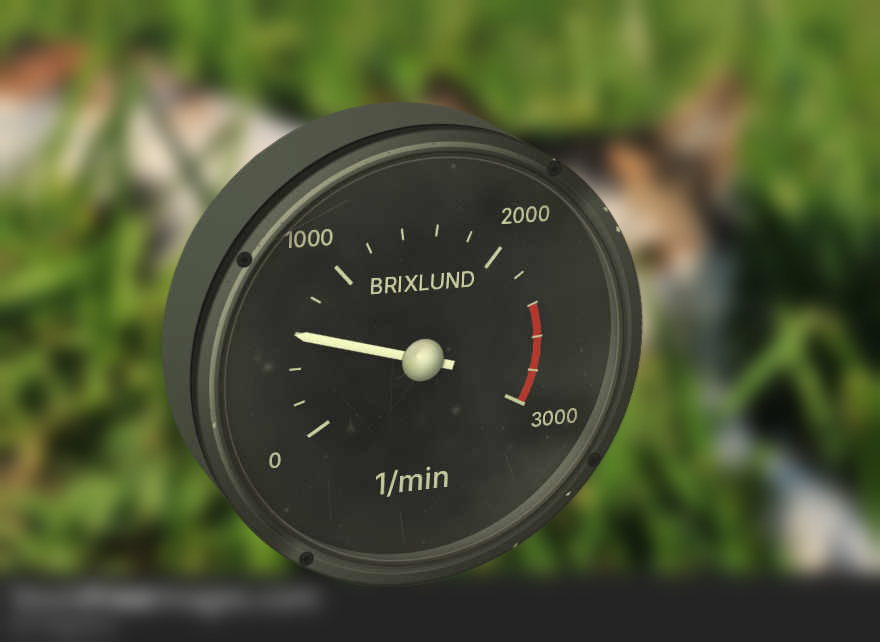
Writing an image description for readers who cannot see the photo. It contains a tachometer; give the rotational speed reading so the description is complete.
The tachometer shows 600 rpm
